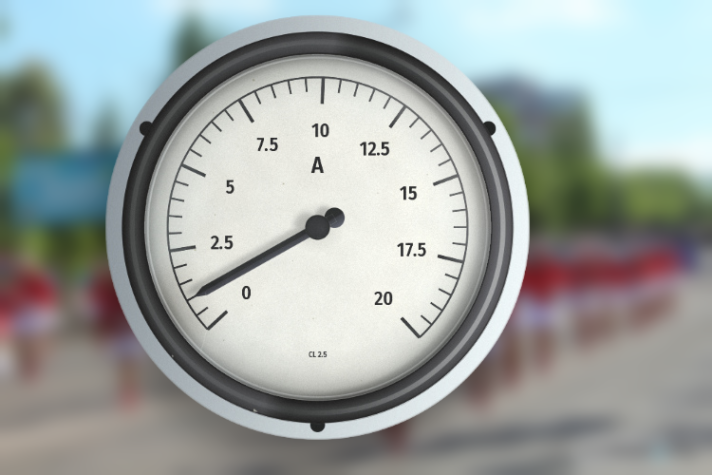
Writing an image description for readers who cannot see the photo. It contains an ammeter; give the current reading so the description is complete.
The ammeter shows 1 A
